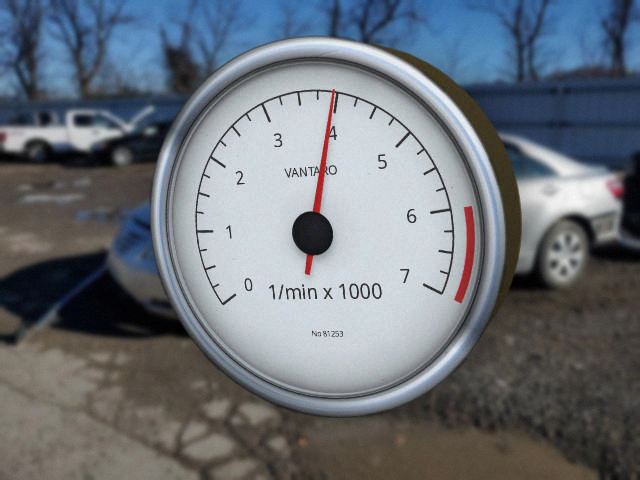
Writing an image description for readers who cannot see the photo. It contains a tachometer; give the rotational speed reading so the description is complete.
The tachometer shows 4000 rpm
